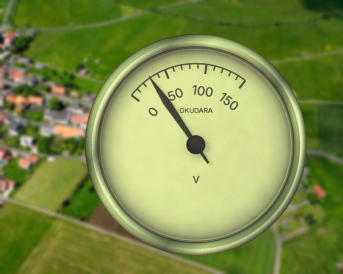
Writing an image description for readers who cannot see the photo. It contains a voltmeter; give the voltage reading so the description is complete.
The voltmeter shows 30 V
